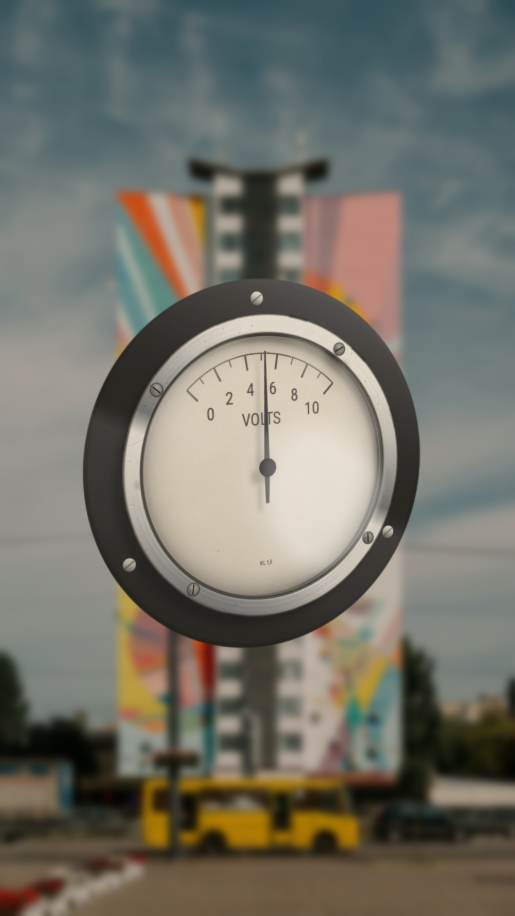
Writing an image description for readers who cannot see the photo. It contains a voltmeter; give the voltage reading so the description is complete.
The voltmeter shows 5 V
